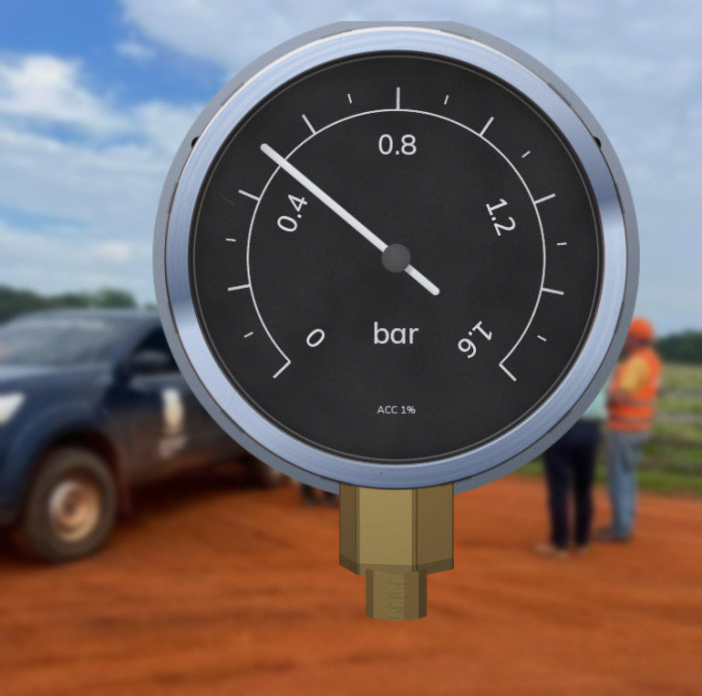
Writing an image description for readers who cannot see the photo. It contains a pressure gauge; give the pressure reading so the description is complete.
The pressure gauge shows 0.5 bar
